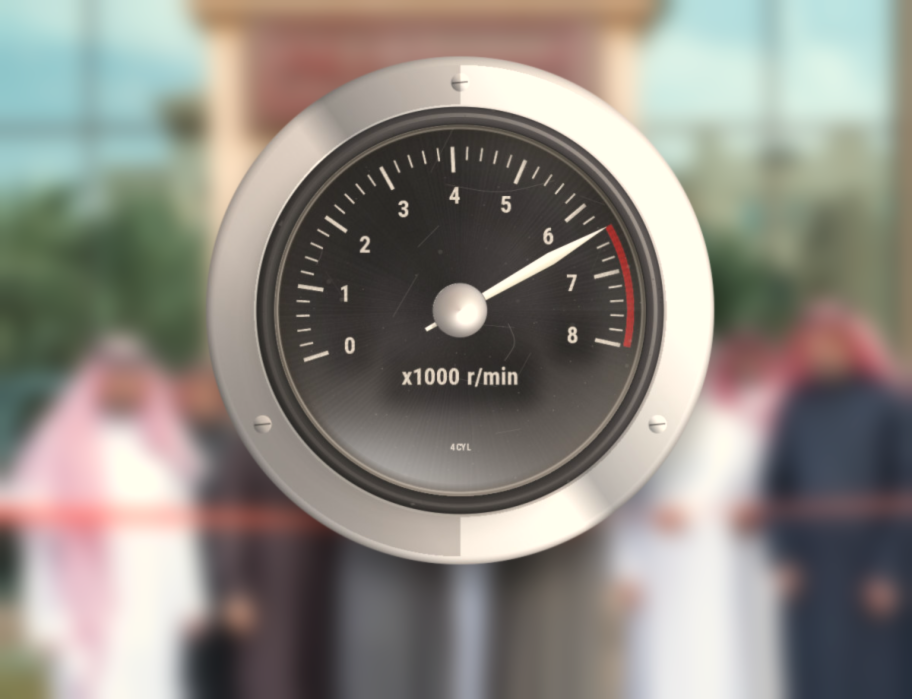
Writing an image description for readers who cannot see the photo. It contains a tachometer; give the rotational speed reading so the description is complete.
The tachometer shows 6400 rpm
